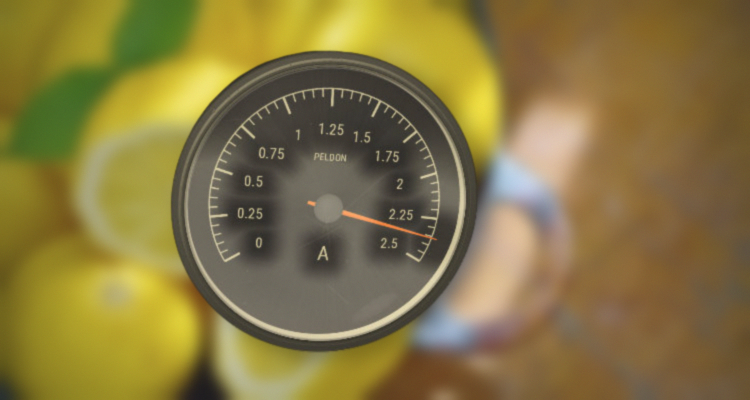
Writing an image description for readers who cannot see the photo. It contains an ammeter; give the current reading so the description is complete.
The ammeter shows 2.35 A
